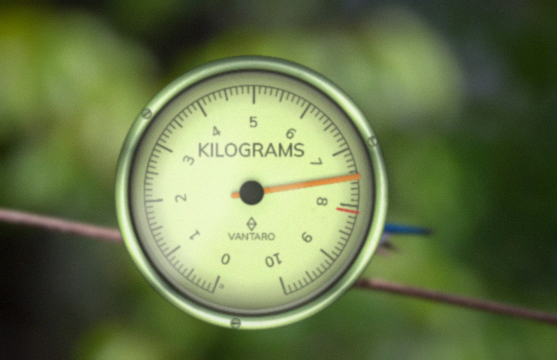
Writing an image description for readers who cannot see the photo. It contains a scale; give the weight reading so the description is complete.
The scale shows 7.5 kg
